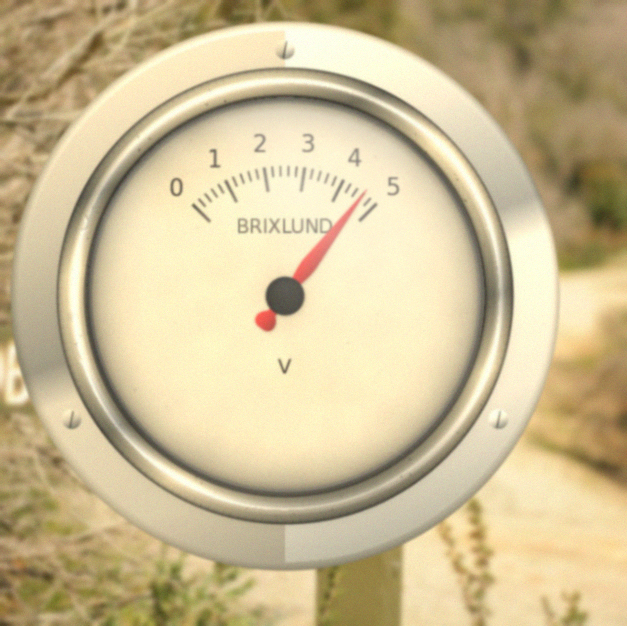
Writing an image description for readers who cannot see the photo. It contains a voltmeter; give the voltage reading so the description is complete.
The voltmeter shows 4.6 V
